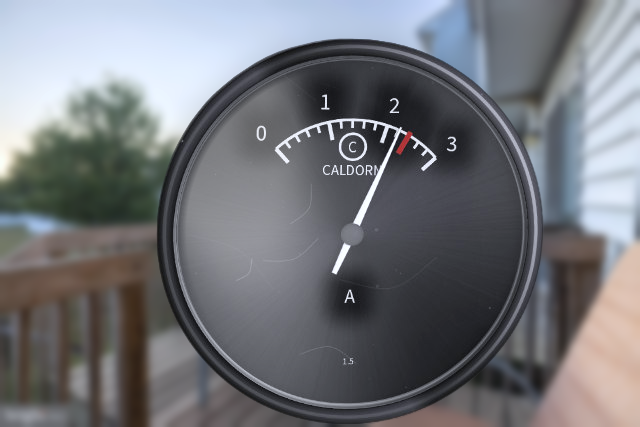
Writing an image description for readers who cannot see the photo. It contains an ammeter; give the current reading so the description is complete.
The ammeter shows 2.2 A
